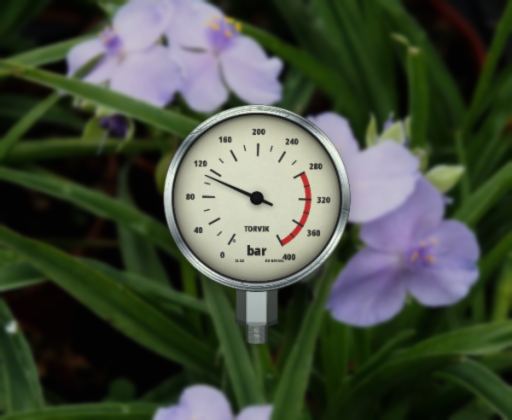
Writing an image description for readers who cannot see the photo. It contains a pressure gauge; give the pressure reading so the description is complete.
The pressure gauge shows 110 bar
